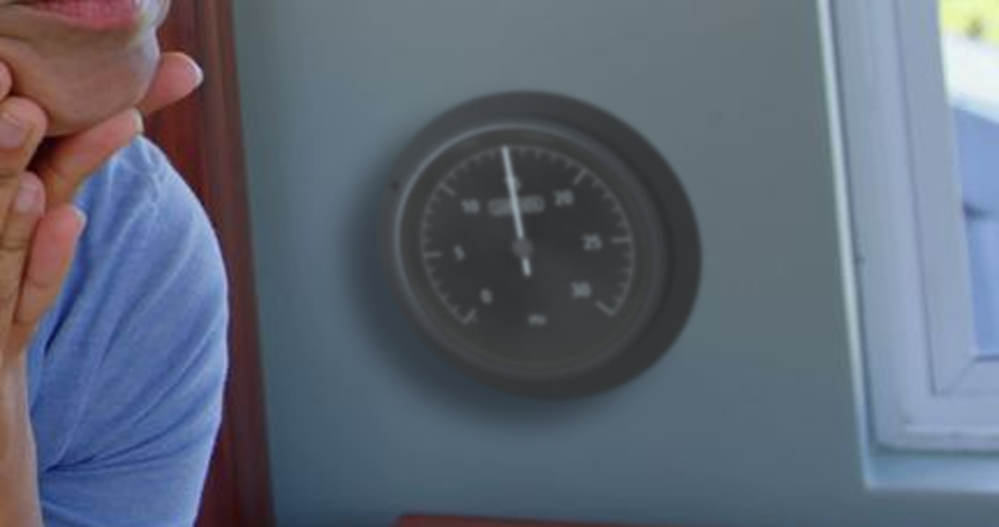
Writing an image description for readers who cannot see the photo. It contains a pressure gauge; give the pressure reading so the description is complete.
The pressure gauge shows 15 psi
